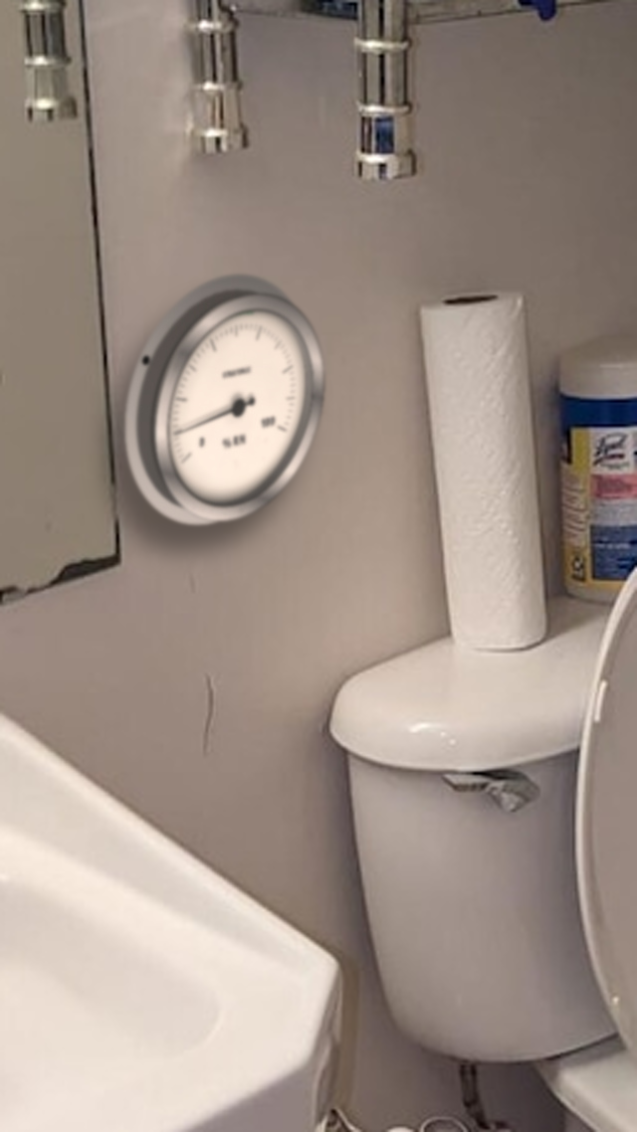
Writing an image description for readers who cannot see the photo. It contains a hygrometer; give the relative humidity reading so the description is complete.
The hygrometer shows 10 %
